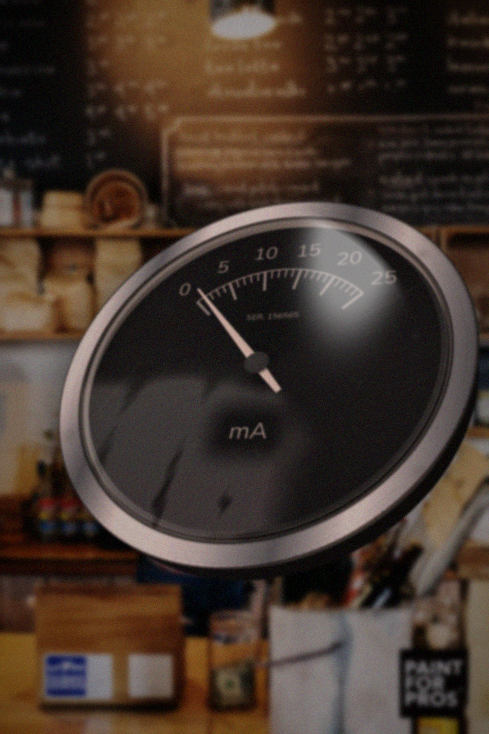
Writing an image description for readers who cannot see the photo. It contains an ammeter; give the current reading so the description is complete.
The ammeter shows 1 mA
